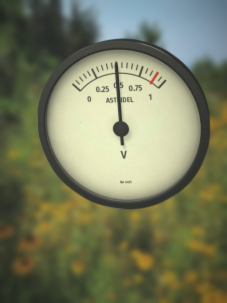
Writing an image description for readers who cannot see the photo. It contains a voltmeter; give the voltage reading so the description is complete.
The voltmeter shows 0.5 V
